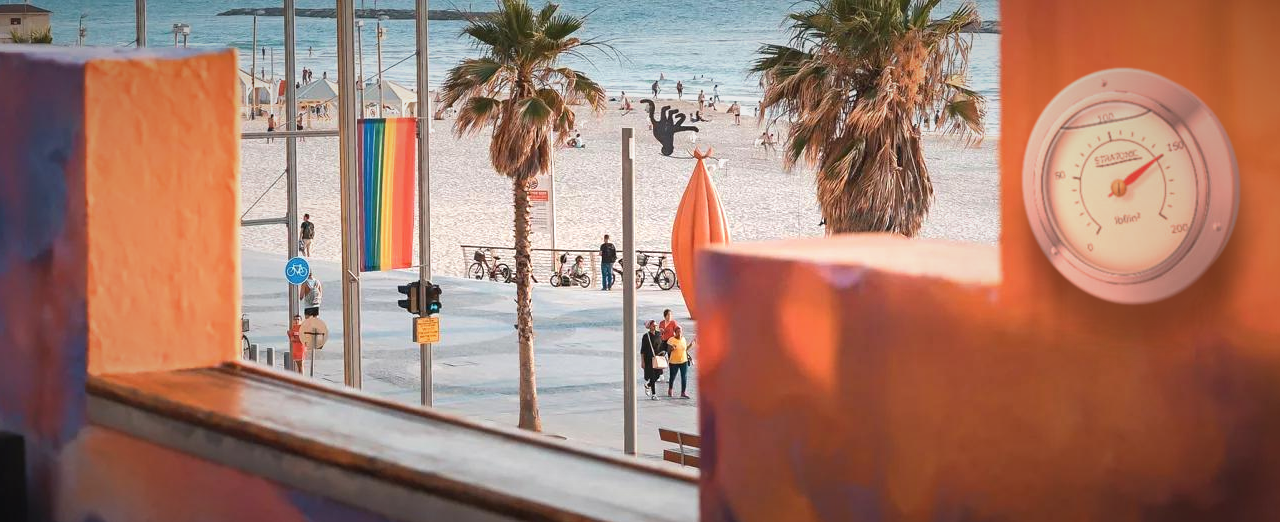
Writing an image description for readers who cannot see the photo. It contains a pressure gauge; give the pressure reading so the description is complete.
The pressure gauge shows 150 psi
